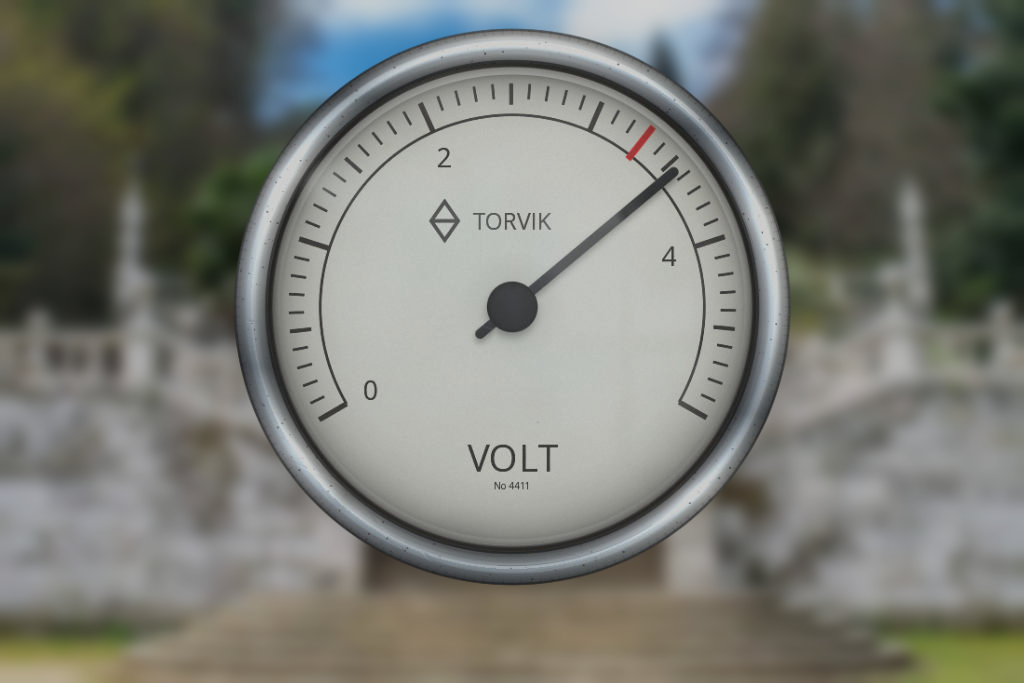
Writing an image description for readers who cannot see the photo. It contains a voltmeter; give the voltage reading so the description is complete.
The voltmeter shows 3.55 V
